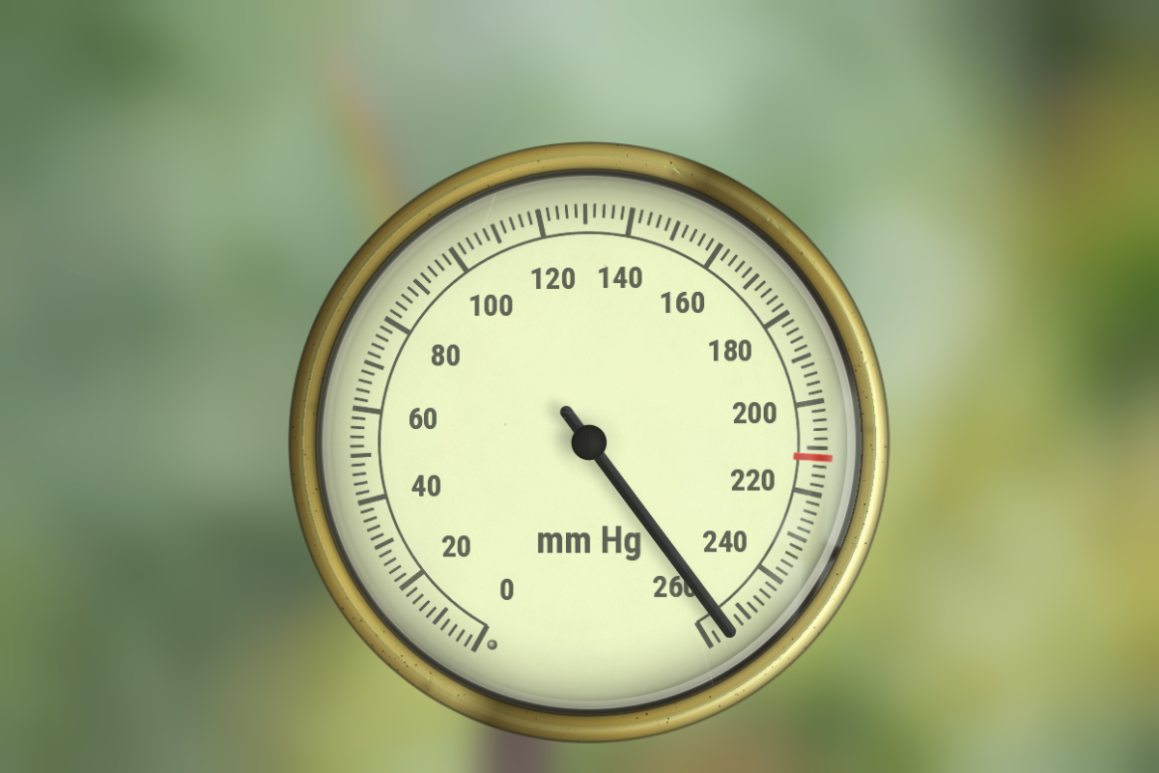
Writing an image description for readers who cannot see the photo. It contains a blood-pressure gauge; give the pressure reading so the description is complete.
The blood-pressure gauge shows 255 mmHg
